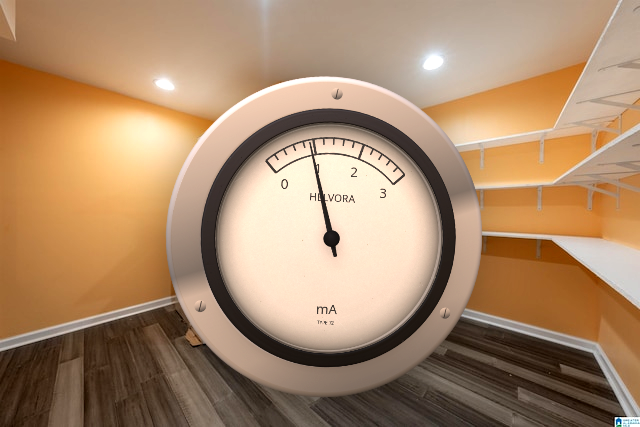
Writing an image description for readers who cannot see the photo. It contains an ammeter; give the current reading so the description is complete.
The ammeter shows 0.9 mA
